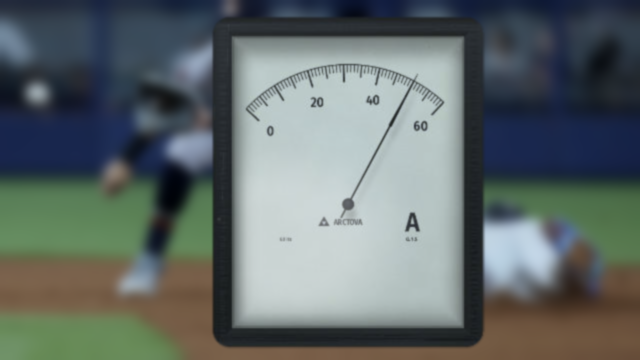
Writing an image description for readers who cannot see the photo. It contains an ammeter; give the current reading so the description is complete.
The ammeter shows 50 A
